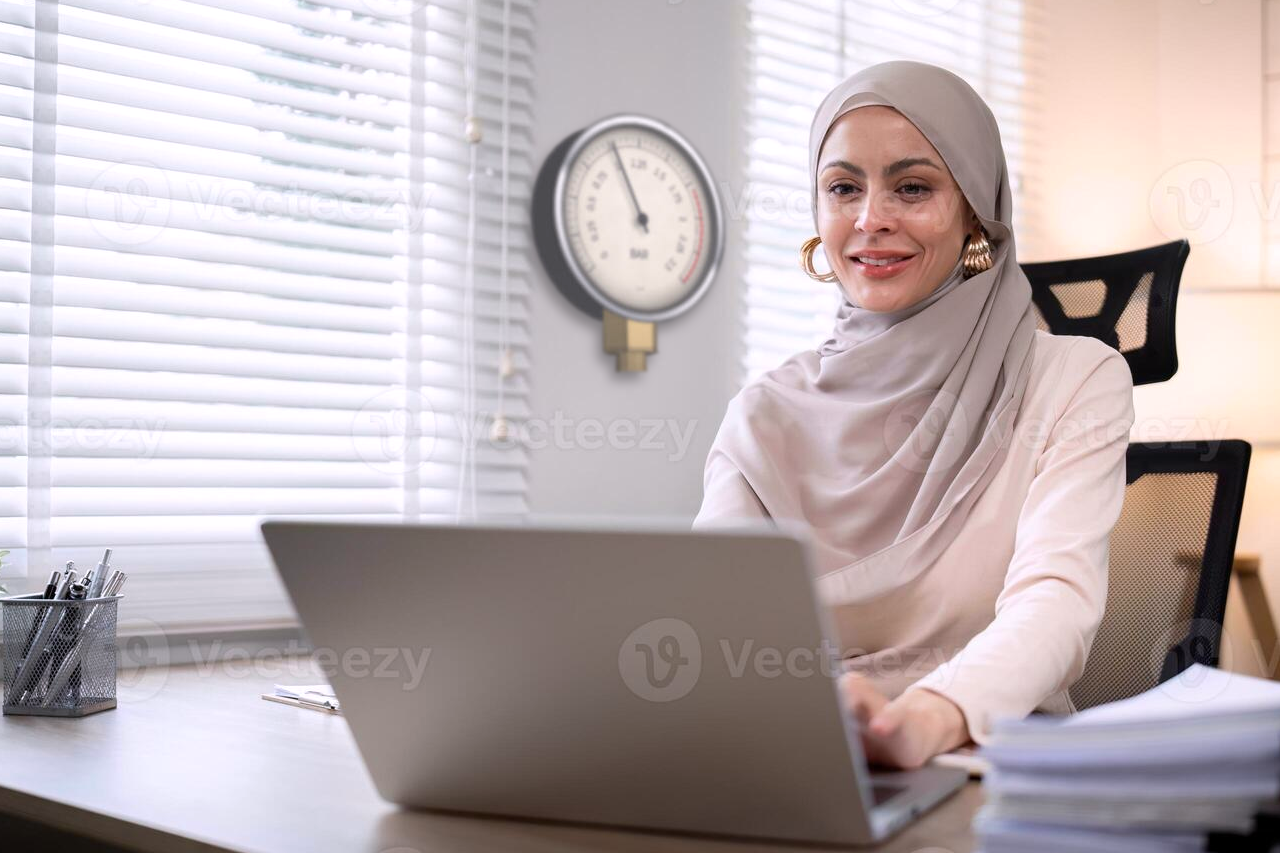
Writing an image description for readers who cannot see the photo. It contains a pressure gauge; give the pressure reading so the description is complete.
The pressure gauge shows 1 bar
